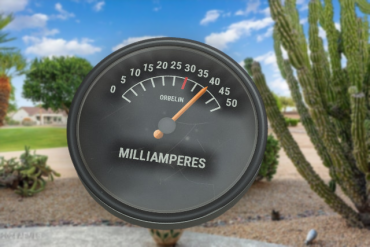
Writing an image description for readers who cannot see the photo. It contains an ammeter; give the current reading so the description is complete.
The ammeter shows 40 mA
